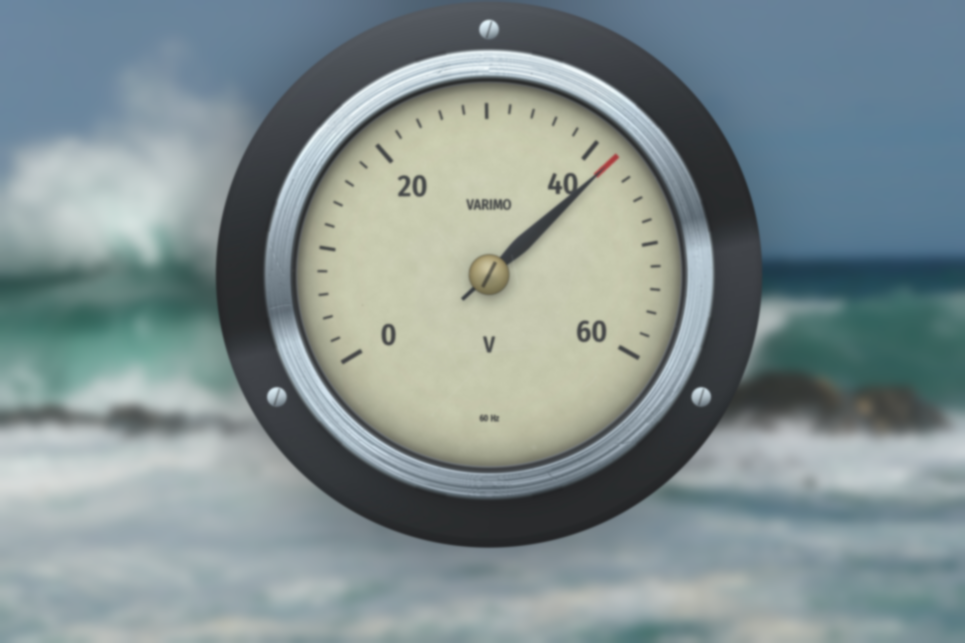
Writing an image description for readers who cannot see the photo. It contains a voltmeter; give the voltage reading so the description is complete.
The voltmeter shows 42 V
